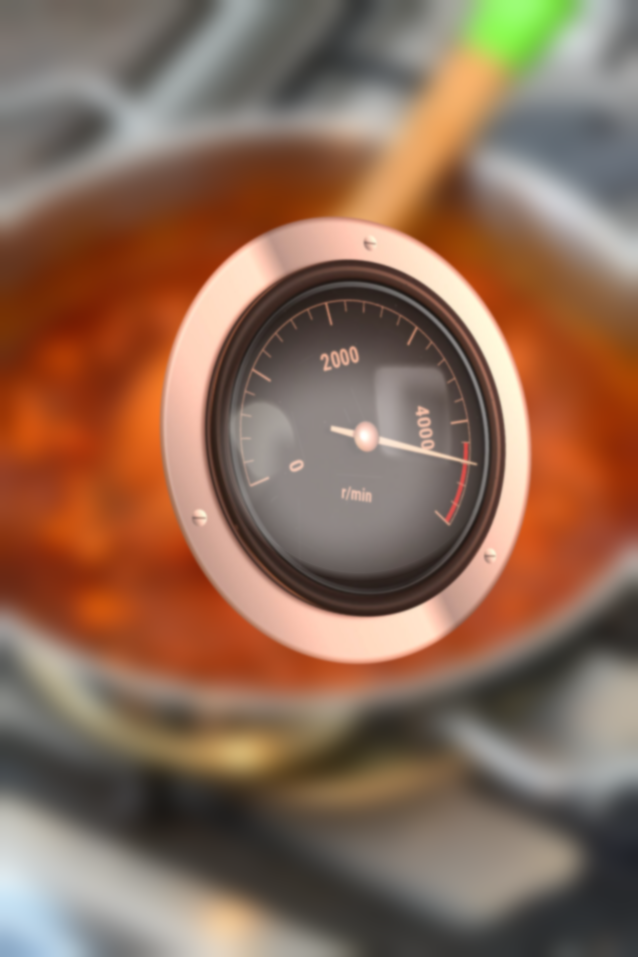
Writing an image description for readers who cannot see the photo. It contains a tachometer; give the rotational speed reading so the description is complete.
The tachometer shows 4400 rpm
